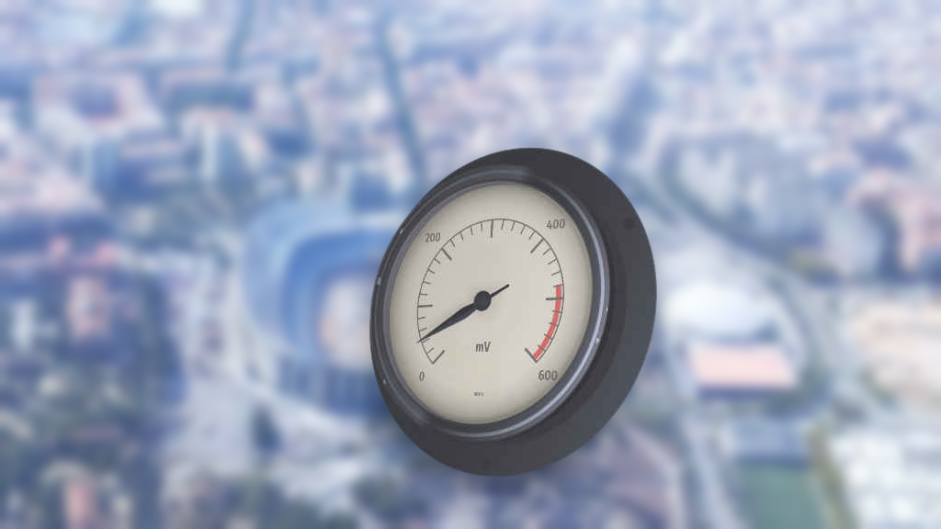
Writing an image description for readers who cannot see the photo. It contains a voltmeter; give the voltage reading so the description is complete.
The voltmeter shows 40 mV
